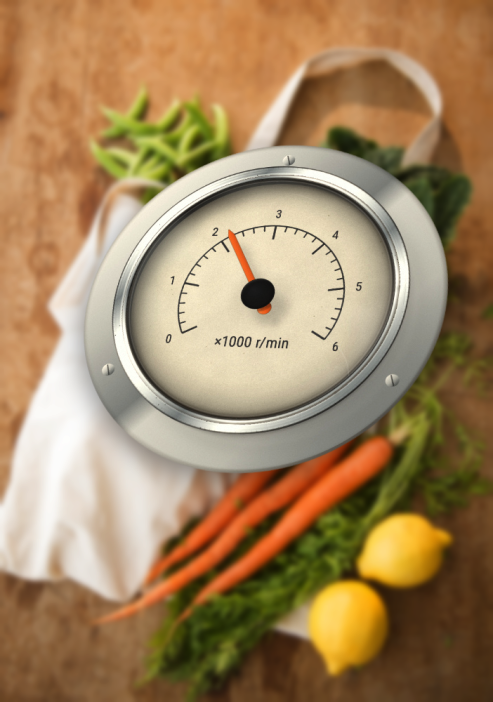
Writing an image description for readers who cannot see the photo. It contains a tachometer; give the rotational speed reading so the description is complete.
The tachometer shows 2200 rpm
